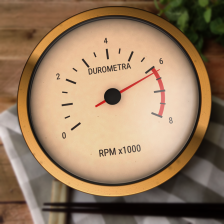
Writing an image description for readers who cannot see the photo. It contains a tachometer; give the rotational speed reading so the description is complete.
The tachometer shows 6250 rpm
